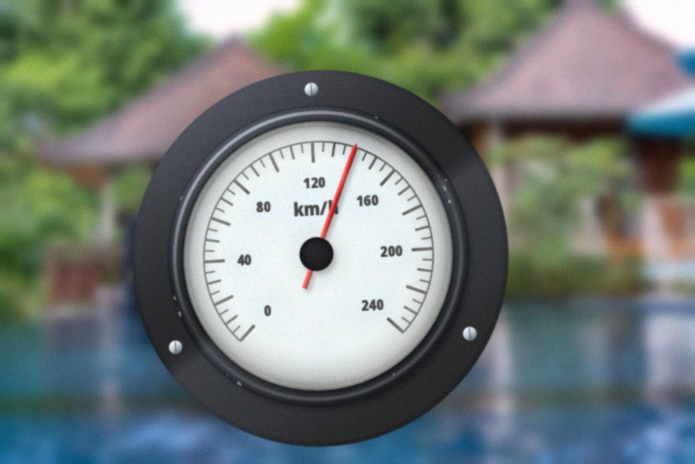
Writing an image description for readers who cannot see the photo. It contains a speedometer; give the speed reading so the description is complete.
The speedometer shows 140 km/h
